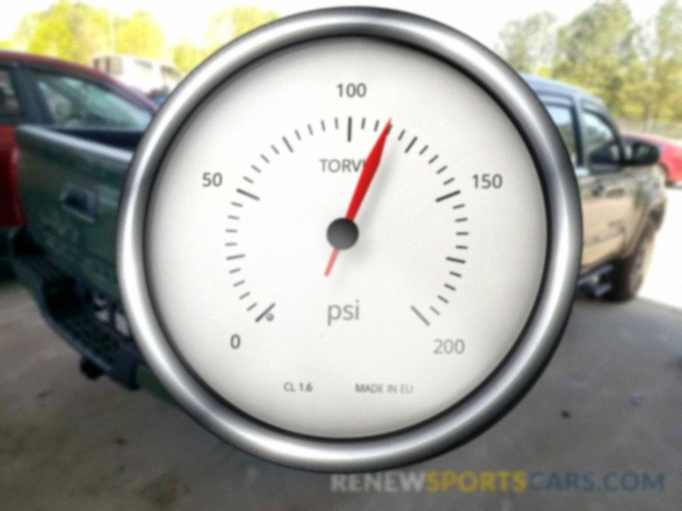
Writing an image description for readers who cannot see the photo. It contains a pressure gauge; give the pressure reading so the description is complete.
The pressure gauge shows 115 psi
